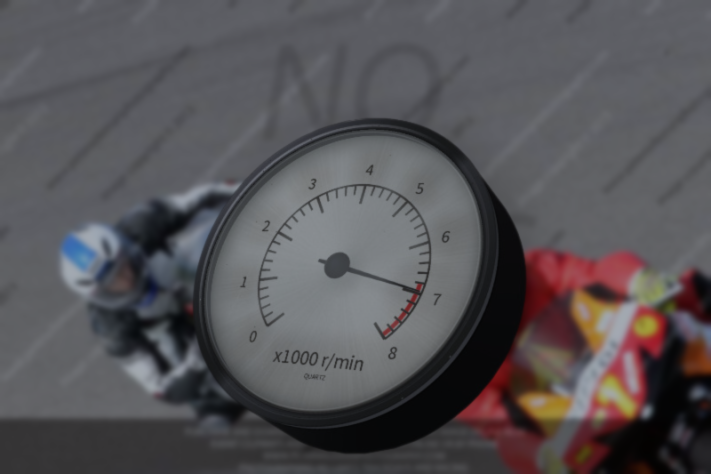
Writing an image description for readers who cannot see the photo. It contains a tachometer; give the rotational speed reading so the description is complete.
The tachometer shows 7000 rpm
